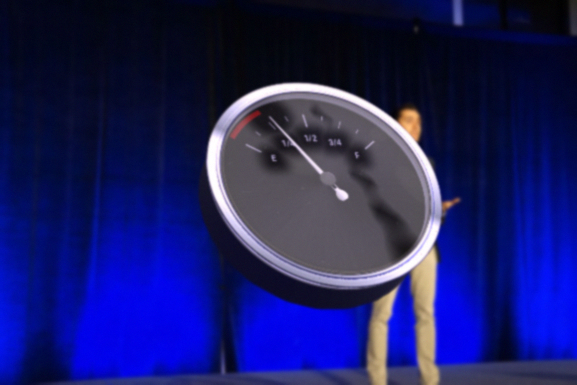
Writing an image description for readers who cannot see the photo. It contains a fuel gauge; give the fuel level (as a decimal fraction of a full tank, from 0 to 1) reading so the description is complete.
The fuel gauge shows 0.25
